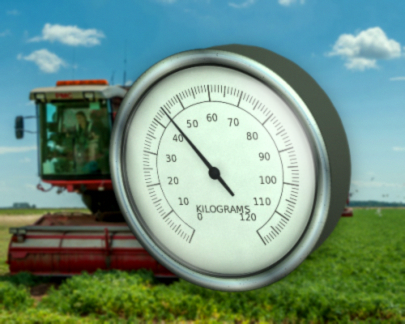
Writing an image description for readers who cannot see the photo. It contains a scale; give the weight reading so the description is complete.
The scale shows 45 kg
